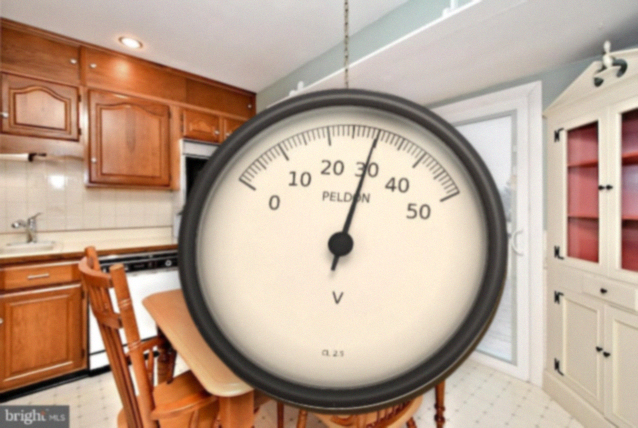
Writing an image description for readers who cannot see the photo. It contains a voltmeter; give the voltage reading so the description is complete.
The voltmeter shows 30 V
